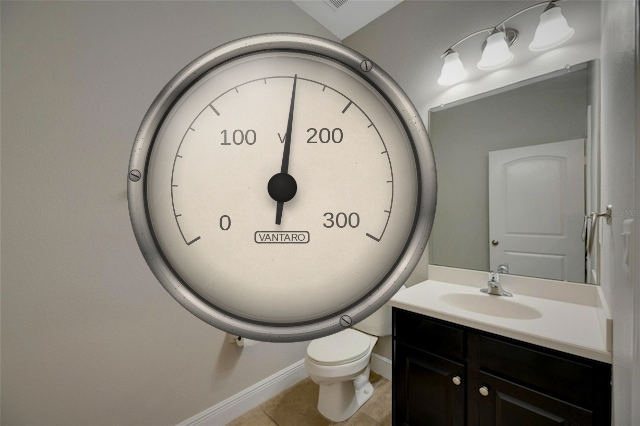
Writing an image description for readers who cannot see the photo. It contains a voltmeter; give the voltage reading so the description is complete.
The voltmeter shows 160 V
